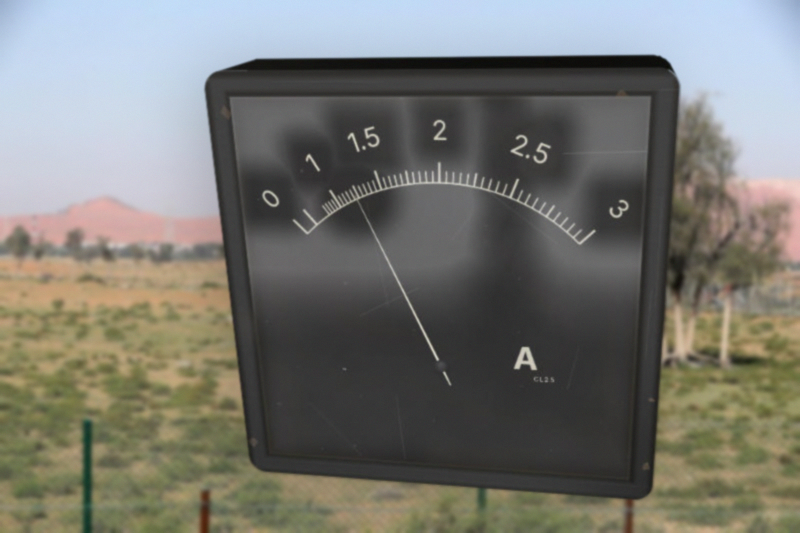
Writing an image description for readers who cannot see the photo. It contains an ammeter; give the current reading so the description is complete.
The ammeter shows 1.25 A
